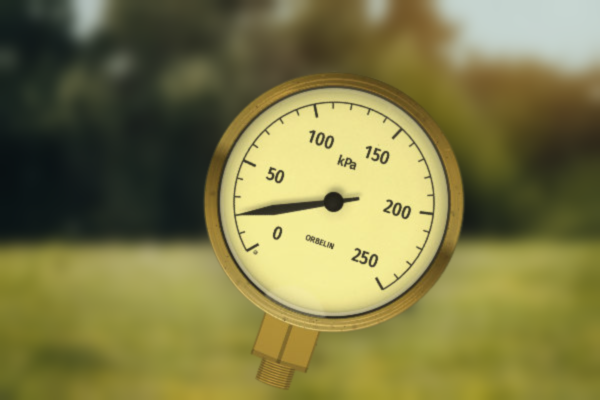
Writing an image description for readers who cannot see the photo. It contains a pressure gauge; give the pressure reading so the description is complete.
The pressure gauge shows 20 kPa
